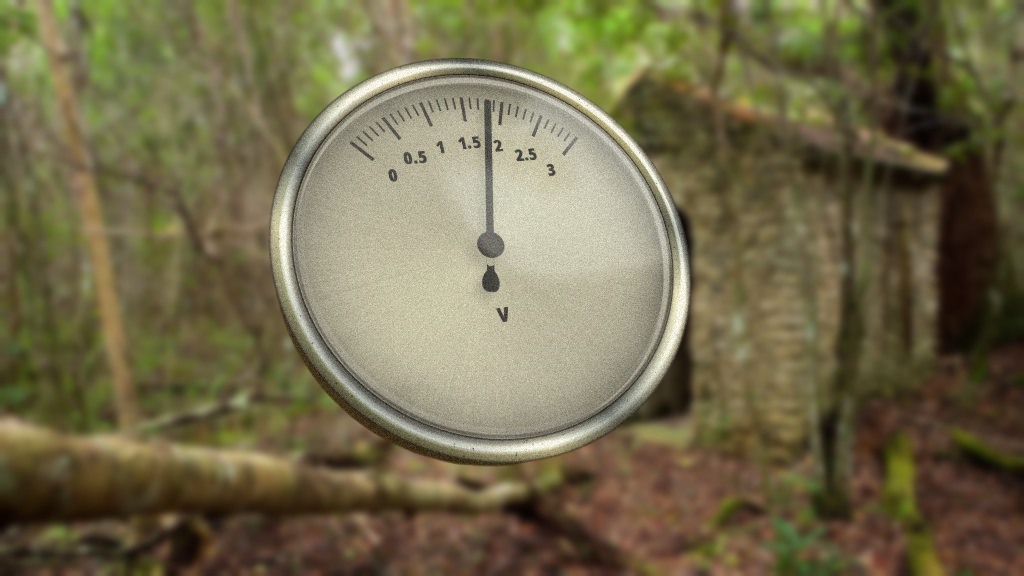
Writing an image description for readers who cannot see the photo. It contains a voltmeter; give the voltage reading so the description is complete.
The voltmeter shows 1.8 V
